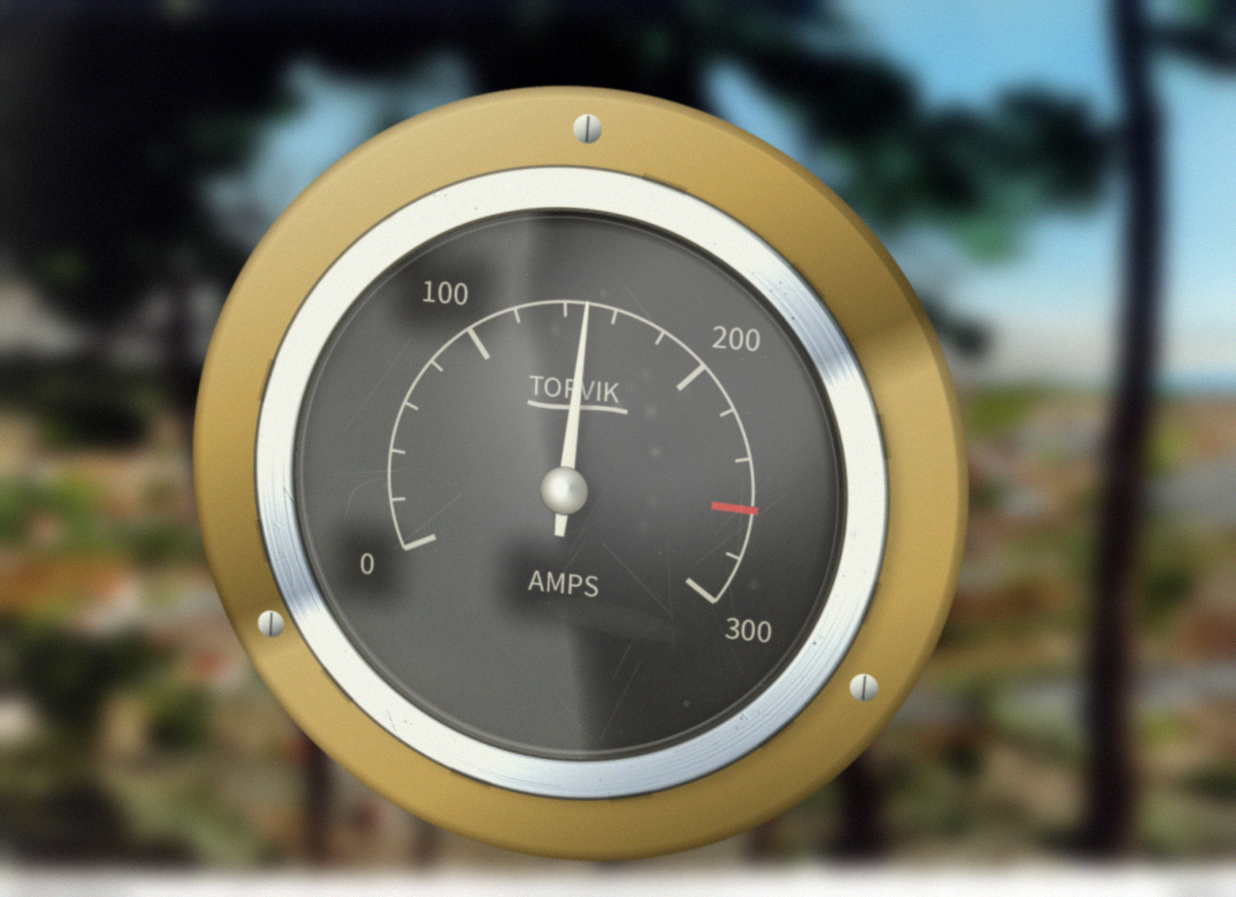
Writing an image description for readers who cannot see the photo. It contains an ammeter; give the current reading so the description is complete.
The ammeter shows 150 A
